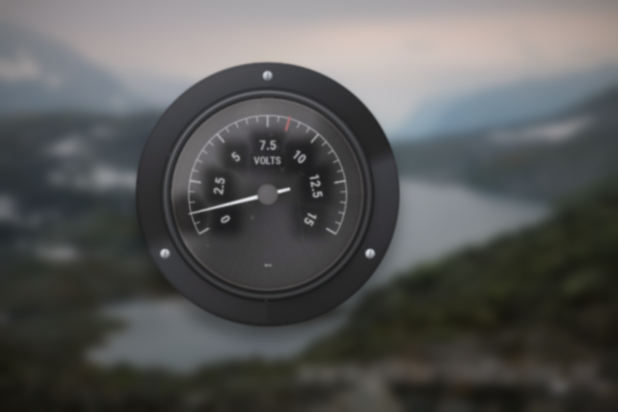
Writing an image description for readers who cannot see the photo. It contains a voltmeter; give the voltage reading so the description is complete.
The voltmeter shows 1 V
